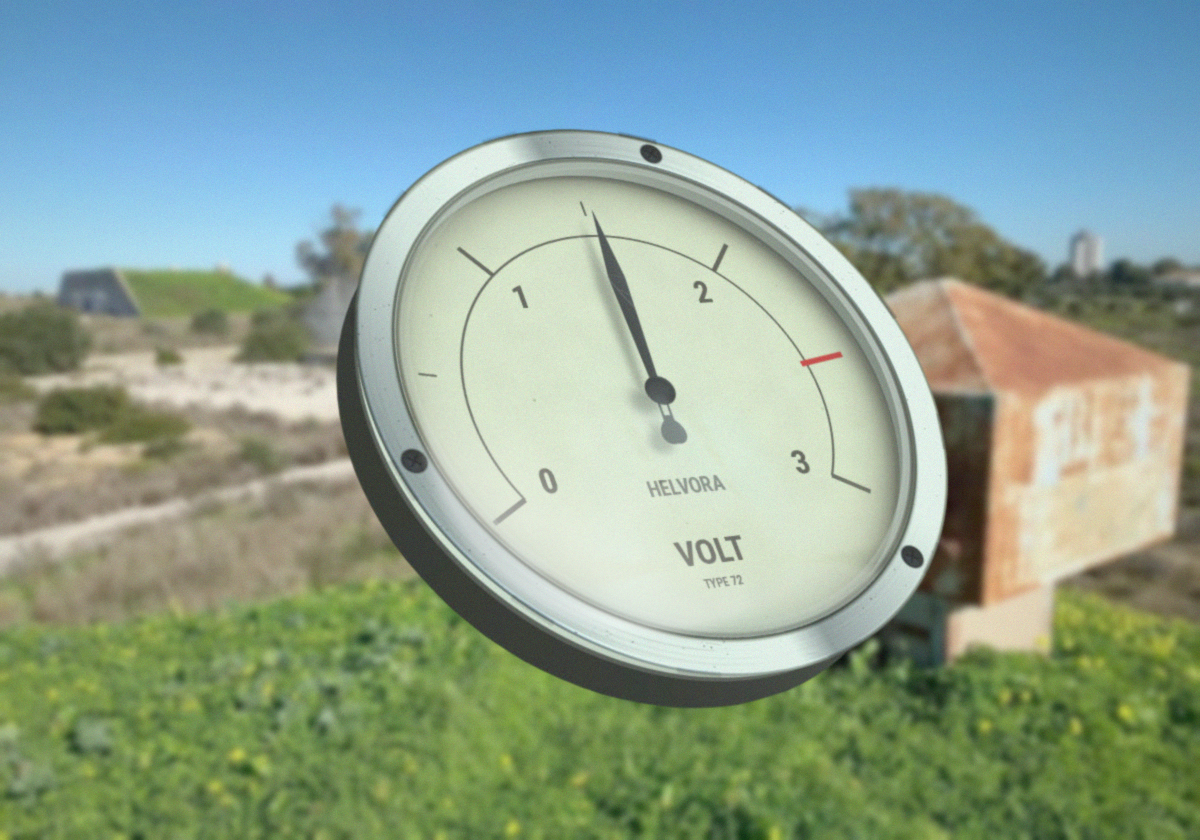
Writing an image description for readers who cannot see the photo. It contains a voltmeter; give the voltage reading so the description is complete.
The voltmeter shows 1.5 V
